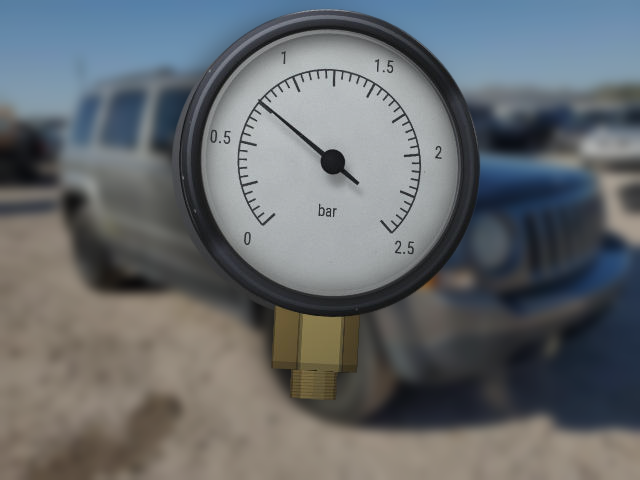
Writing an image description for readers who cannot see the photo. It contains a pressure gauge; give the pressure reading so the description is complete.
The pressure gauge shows 0.75 bar
